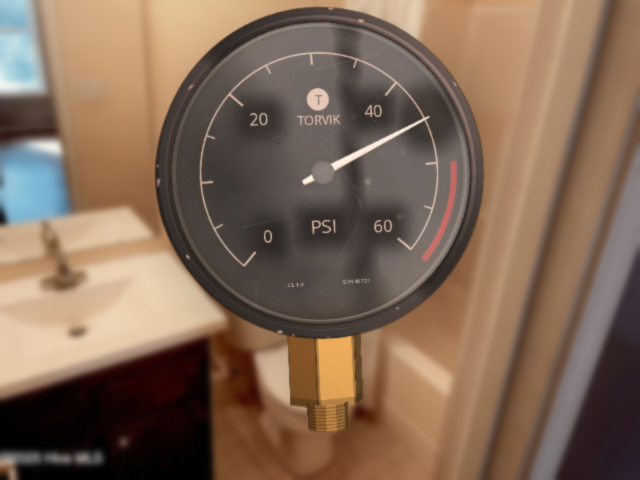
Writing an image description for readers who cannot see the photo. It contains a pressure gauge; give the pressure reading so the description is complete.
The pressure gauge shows 45 psi
